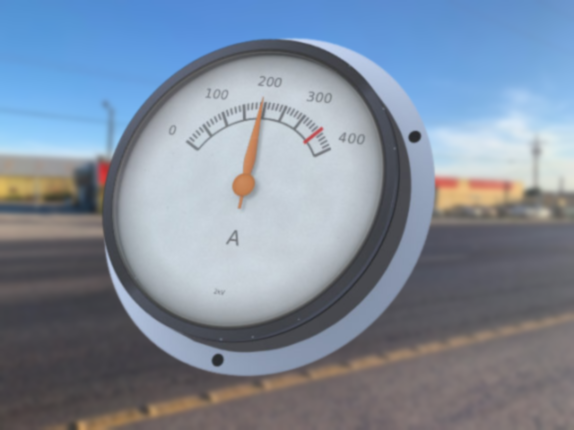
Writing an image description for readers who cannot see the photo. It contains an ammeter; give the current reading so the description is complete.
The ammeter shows 200 A
